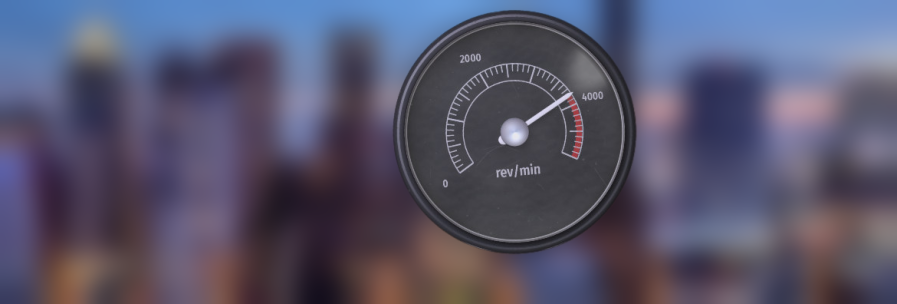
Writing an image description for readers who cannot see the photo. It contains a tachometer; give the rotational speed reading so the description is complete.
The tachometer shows 3800 rpm
